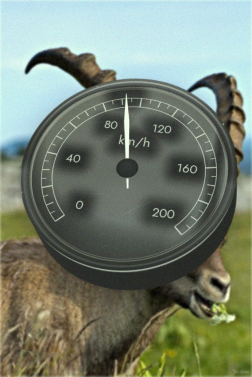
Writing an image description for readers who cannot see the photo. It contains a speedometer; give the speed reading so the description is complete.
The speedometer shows 92.5 km/h
